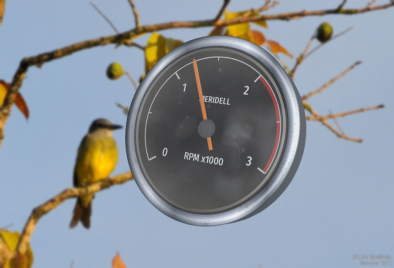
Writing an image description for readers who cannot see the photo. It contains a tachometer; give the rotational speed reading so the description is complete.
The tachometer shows 1250 rpm
